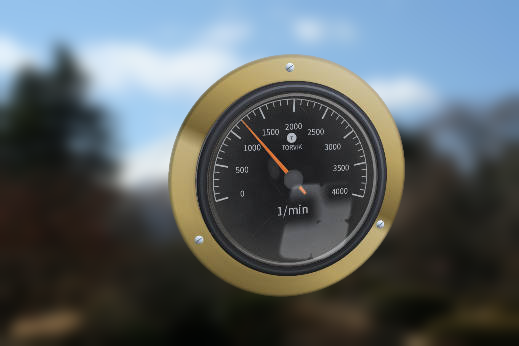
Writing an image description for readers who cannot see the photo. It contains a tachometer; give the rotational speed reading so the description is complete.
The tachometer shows 1200 rpm
